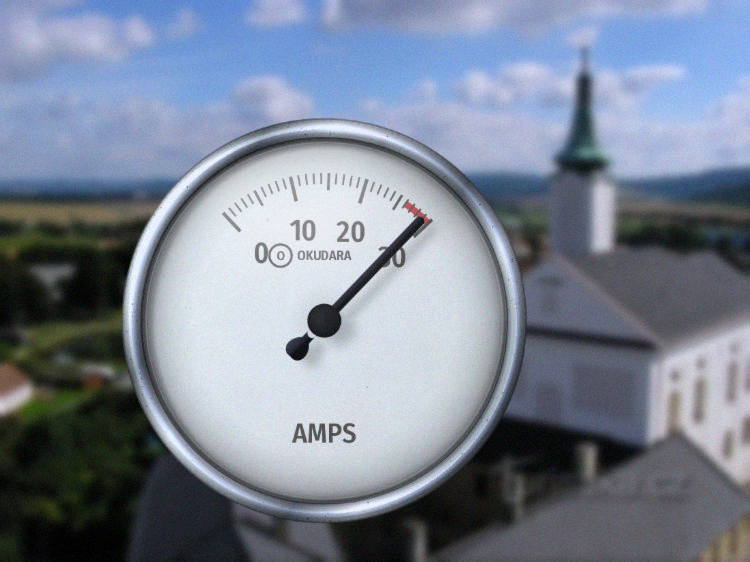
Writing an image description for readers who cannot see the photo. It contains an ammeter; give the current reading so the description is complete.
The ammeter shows 29 A
